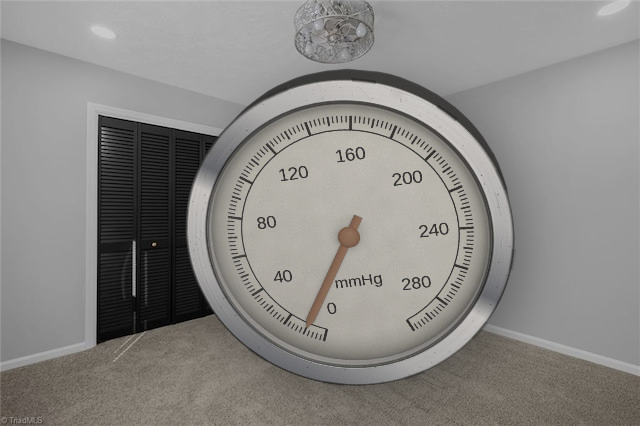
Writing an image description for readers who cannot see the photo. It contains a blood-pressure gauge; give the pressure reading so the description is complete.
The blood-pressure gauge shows 10 mmHg
